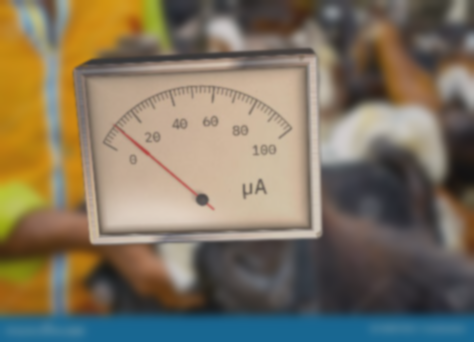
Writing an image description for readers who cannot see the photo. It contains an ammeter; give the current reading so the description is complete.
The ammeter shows 10 µA
